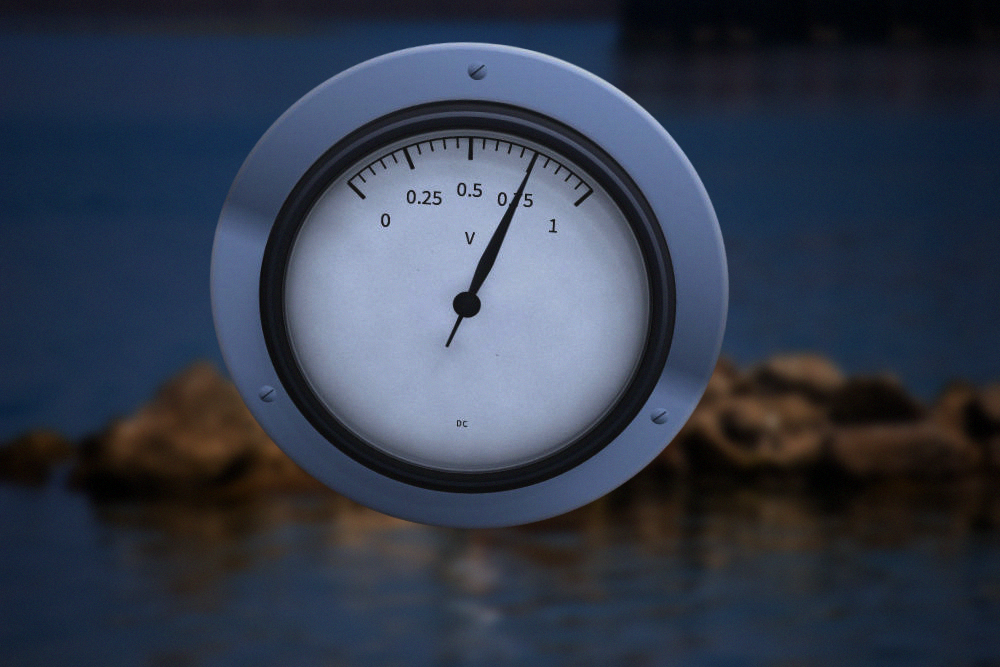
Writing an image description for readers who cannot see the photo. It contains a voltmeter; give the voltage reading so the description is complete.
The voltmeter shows 0.75 V
